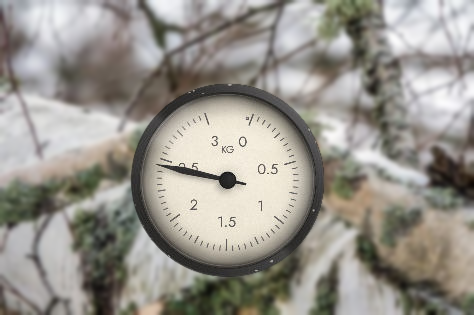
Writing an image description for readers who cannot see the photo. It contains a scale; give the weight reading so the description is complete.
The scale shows 2.45 kg
